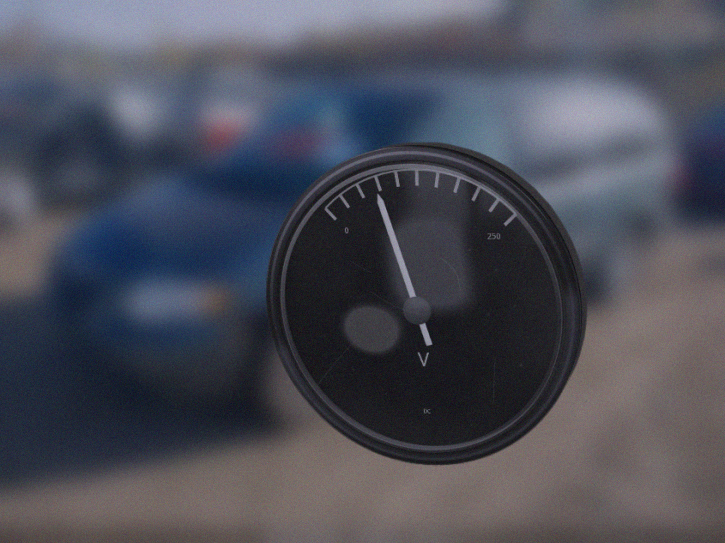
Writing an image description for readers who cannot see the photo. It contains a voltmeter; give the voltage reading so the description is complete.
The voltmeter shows 75 V
